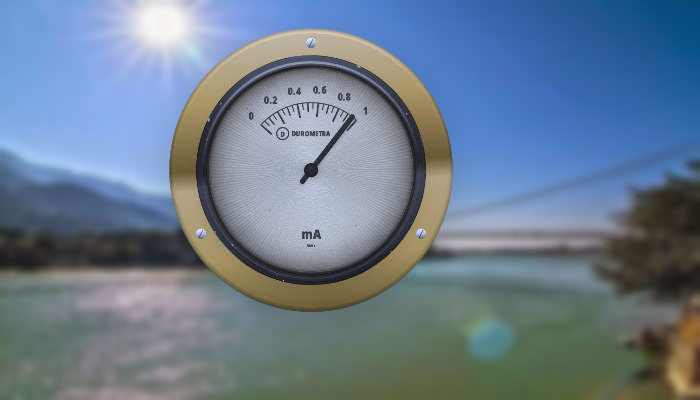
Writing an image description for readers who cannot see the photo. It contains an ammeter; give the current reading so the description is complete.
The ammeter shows 0.95 mA
